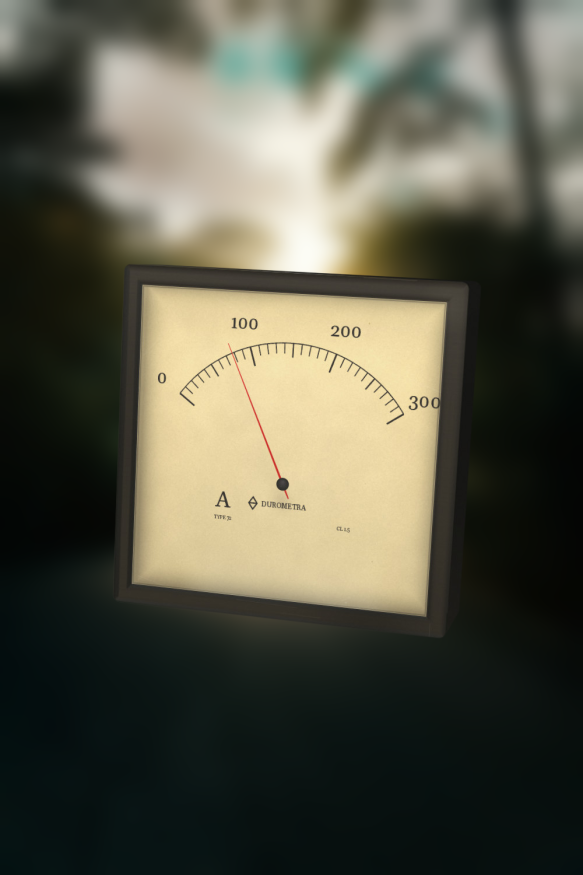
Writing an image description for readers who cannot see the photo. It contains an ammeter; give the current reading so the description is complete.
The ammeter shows 80 A
